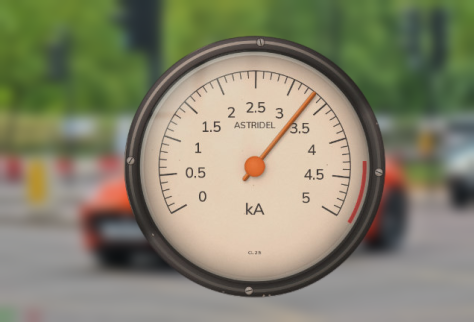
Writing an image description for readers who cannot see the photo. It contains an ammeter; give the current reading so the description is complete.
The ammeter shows 3.3 kA
